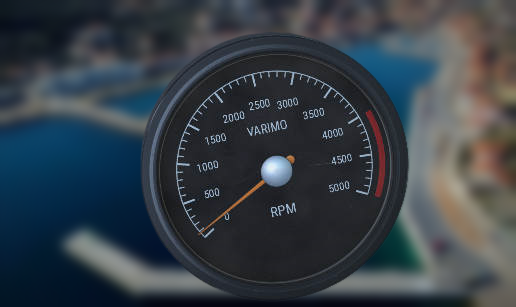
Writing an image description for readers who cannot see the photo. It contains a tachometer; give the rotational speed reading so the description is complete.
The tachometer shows 100 rpm
